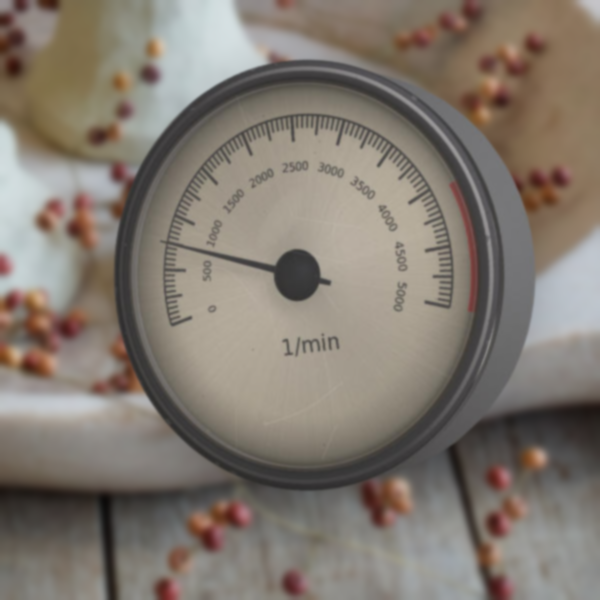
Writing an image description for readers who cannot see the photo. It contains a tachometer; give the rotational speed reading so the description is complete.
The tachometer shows 750 rpm
